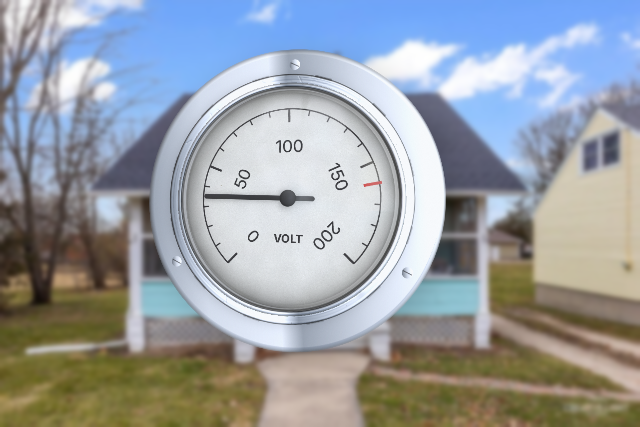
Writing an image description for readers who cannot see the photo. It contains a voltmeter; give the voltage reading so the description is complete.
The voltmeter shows 35 V
